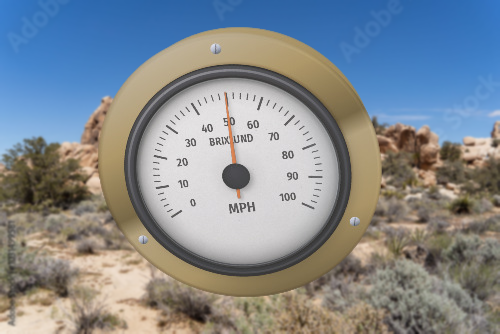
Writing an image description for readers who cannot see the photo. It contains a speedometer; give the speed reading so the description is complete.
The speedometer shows 50 mph
